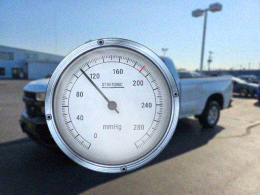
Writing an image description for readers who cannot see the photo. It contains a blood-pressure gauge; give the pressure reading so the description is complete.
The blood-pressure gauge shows 110 mmHg
